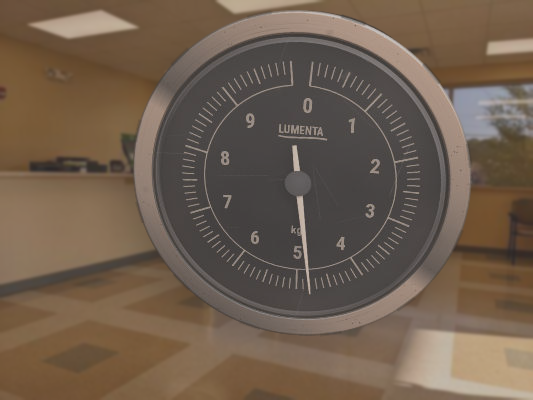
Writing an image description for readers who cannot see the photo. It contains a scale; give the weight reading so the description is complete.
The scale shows 4.8 kg
